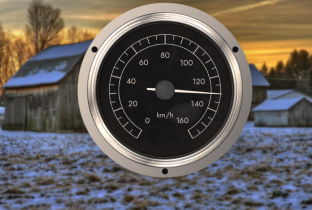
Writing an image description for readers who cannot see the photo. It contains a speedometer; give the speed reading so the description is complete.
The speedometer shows 130 km/h
